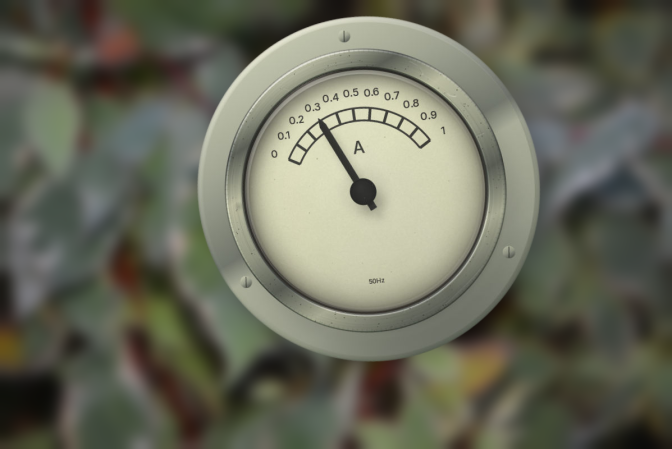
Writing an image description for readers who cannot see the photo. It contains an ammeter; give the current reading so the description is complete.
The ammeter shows 0.3 A
